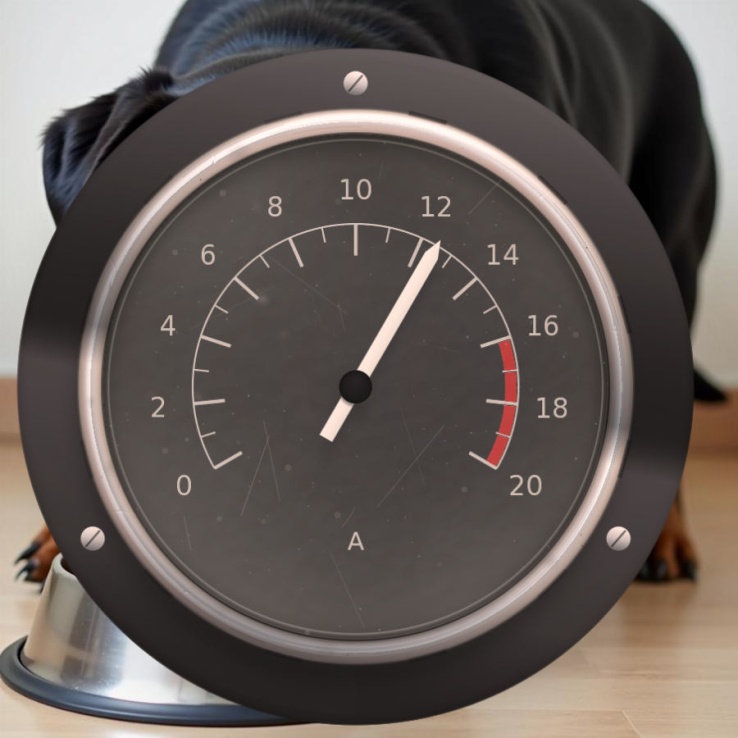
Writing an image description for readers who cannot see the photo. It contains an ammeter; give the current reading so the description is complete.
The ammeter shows 12.5 A
